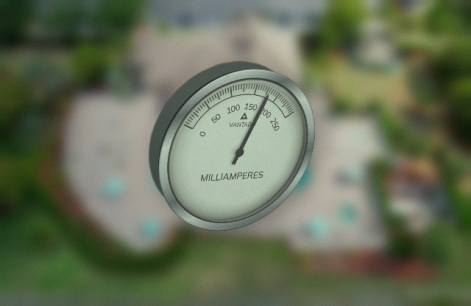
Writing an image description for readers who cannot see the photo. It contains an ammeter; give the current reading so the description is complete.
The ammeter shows 175 mA
